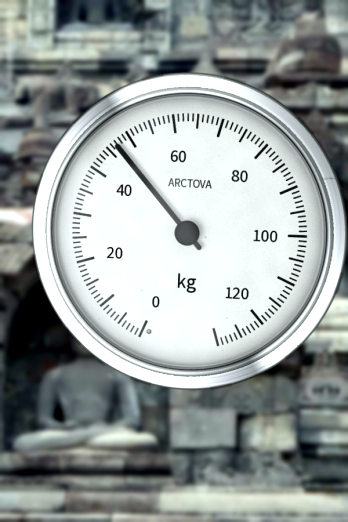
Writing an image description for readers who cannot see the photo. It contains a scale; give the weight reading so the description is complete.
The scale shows 47 kg
